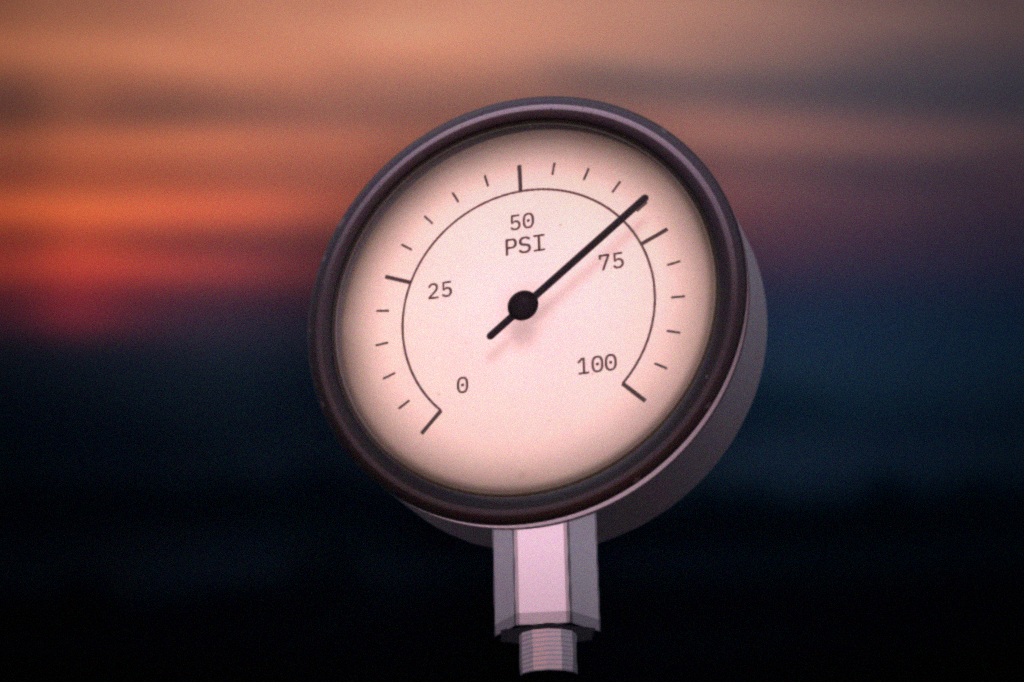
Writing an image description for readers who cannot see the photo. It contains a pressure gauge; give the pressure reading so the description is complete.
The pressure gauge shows 70 psi
